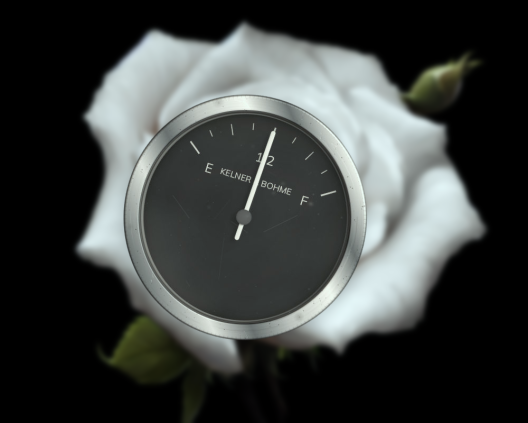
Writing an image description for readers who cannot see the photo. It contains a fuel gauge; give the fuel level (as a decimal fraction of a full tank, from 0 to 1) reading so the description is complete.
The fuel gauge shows 0.5
